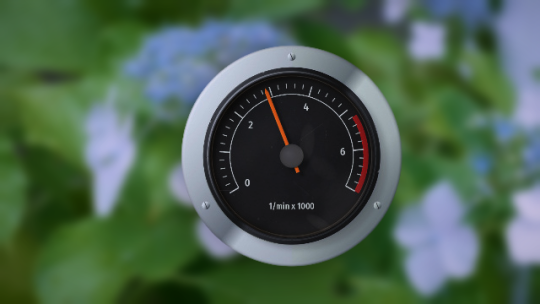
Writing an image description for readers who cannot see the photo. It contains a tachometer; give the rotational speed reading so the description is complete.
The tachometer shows 2900 rpm
